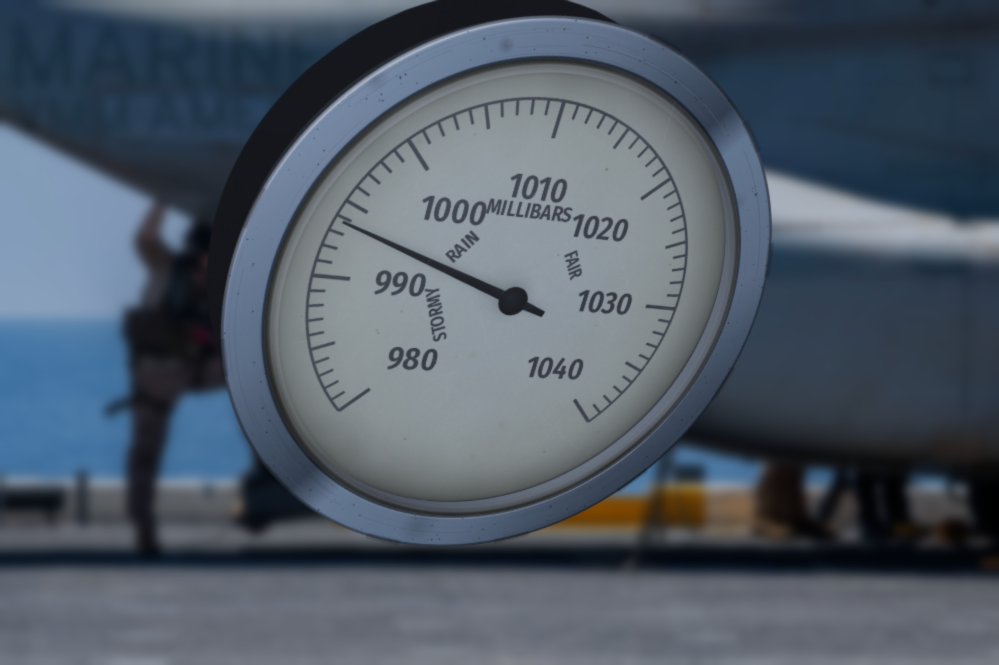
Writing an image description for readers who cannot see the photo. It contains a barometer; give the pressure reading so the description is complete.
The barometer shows 994 mbar
